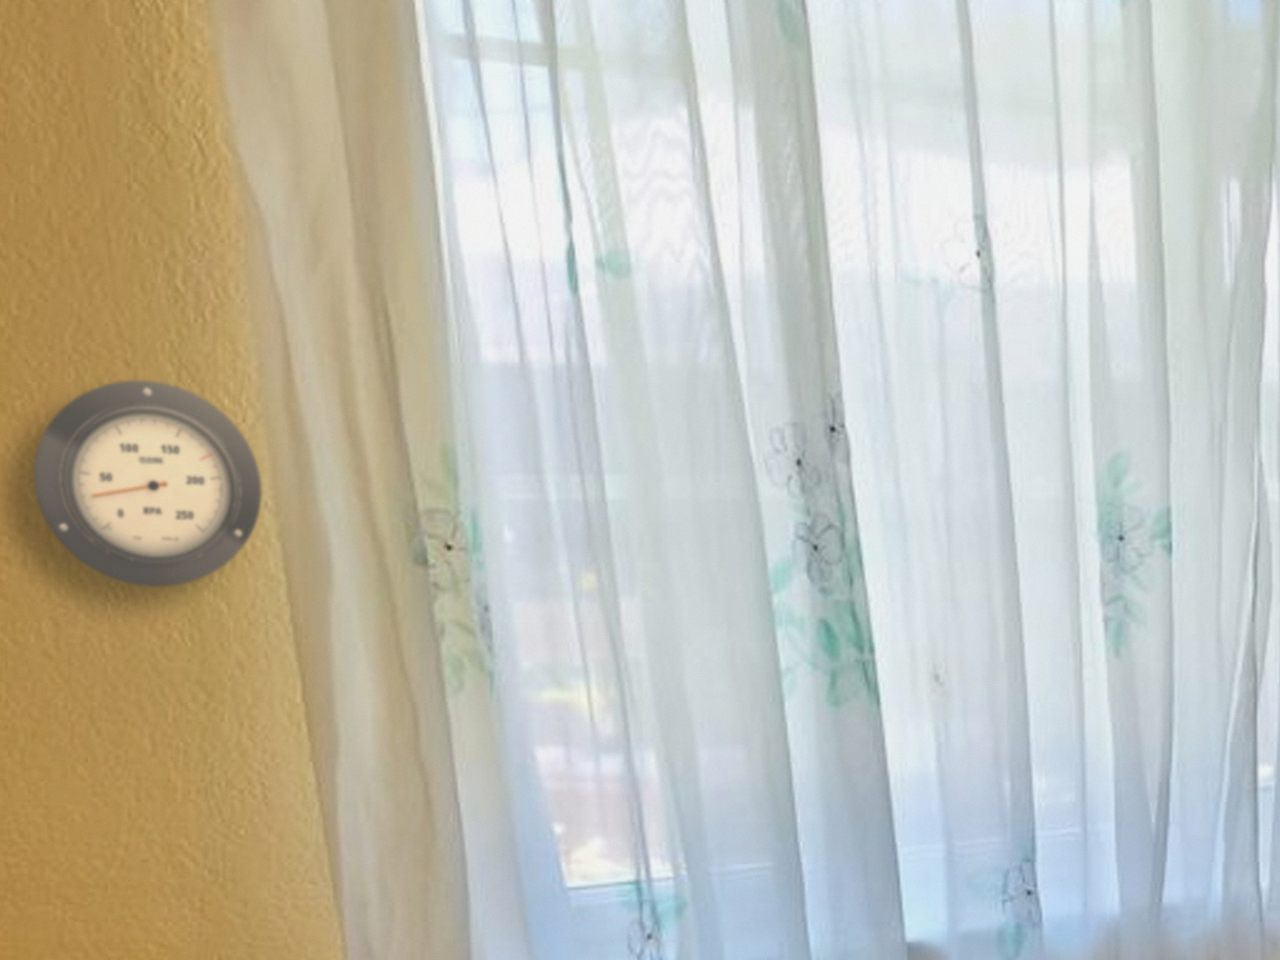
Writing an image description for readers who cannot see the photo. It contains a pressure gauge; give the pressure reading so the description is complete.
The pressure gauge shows 30 kPa
